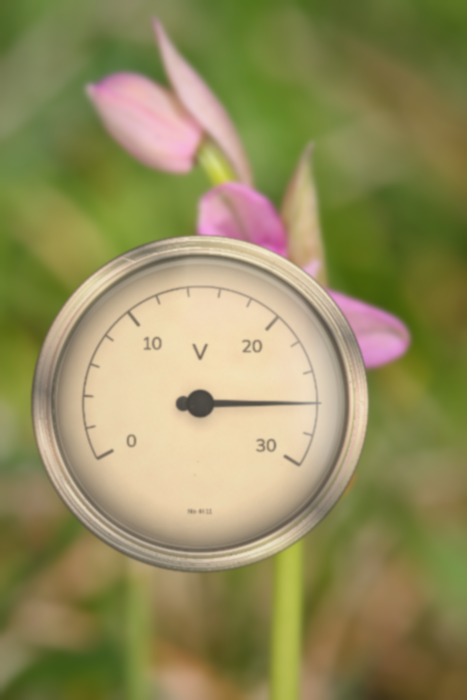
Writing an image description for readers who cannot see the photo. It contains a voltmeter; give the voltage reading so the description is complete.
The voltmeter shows 26 V
